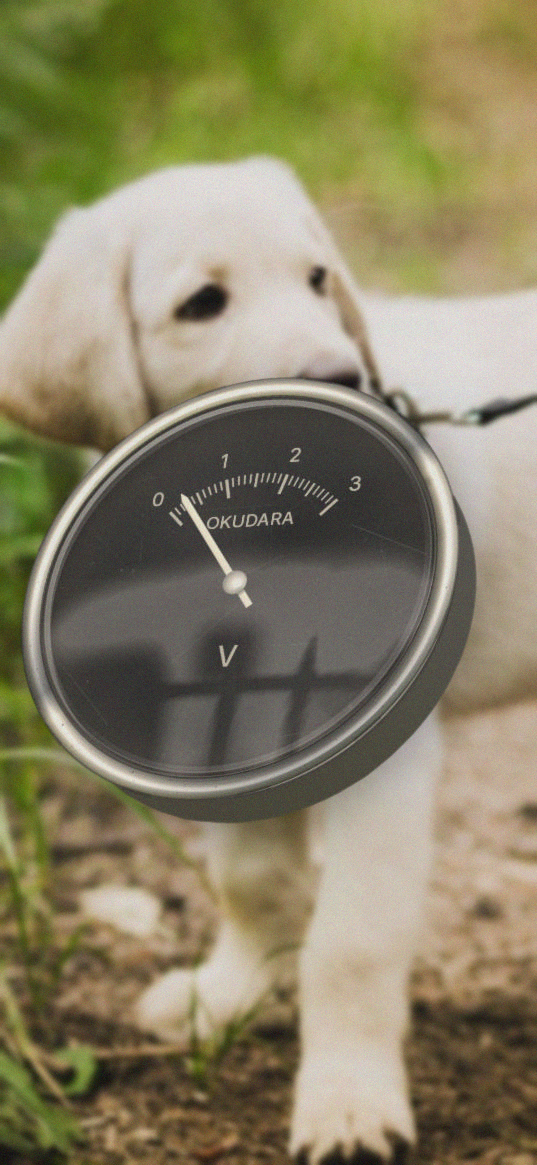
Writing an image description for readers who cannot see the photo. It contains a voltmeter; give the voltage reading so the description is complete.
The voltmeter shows 0.3 V
